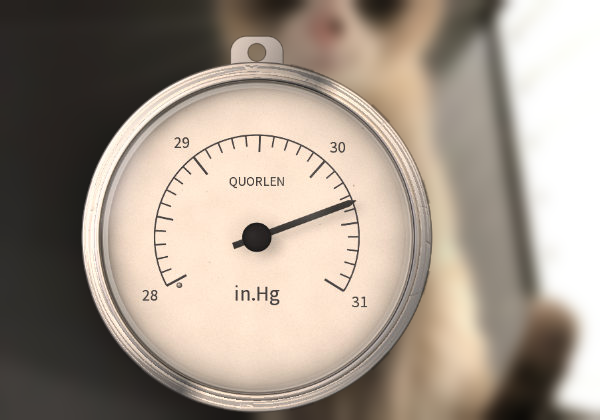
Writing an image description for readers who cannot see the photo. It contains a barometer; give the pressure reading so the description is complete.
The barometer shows 30.35 inHg
